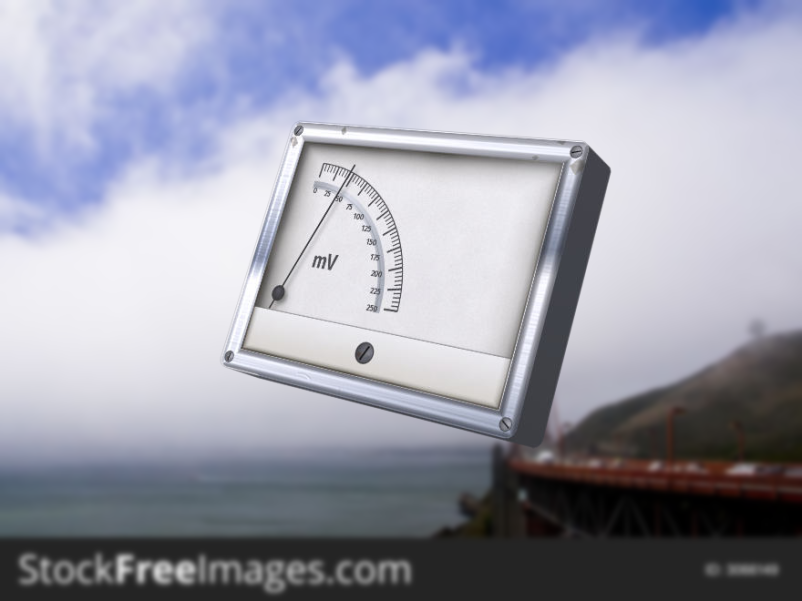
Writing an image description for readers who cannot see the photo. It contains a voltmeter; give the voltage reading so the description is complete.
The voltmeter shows 50 mV
